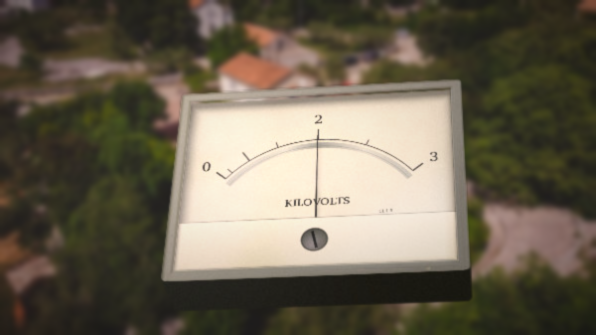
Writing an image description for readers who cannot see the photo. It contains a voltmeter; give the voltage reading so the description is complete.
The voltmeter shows 2 kV
